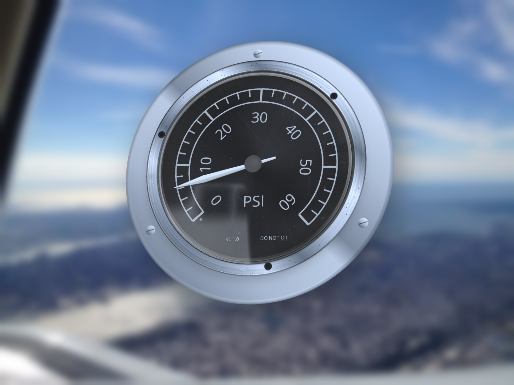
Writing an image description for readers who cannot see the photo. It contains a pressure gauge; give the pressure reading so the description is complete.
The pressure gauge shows 6 psi
